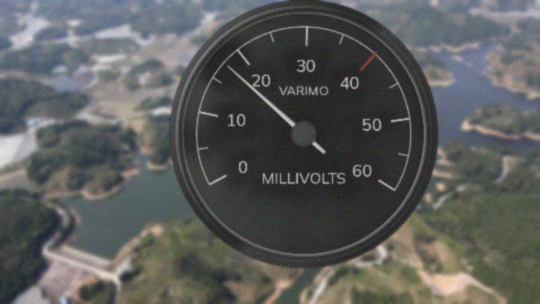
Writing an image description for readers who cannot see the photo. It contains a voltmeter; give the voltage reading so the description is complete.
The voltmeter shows 17.5 mV
